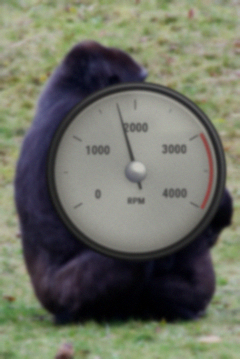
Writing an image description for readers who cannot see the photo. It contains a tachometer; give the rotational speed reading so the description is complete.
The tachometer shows 1750 rpm
